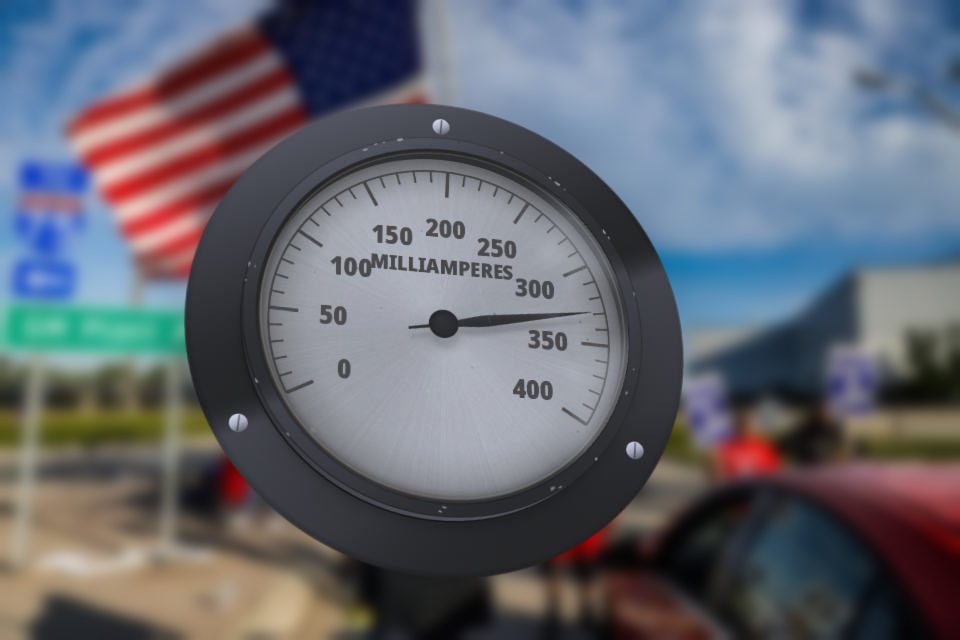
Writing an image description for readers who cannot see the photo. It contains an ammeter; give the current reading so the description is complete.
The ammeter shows 330 mA
